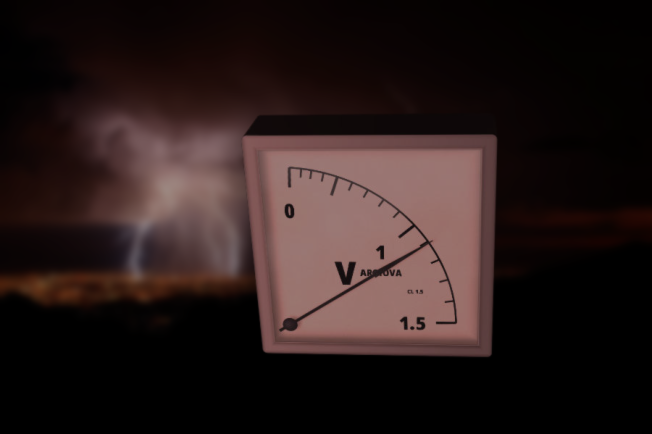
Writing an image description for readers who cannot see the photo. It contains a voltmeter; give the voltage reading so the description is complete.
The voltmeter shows 1.1 V
